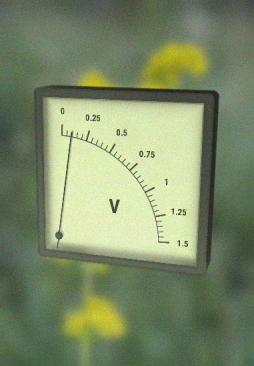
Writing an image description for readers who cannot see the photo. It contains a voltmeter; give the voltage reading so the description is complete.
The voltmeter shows 0.1 V
